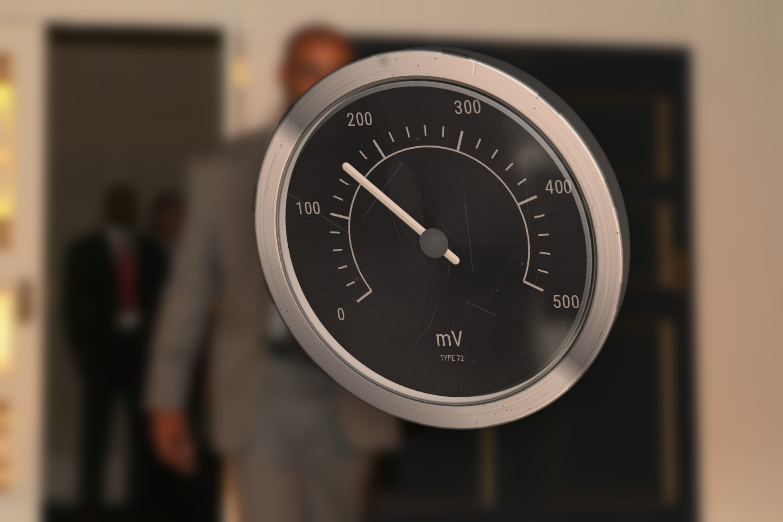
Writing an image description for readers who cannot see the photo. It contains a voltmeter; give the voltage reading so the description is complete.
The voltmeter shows 160 mV
